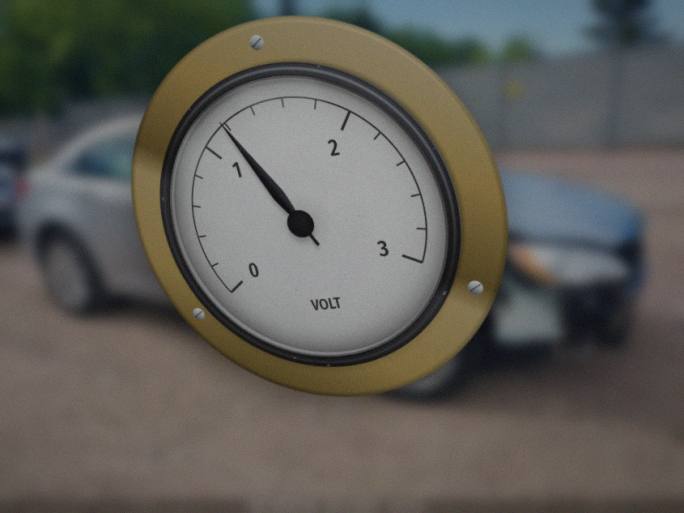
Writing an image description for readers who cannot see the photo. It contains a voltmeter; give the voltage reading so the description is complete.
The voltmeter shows 1.2 V
